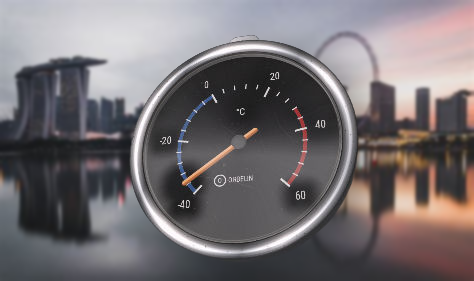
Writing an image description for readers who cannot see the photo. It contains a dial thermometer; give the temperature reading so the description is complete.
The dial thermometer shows -36 °C
